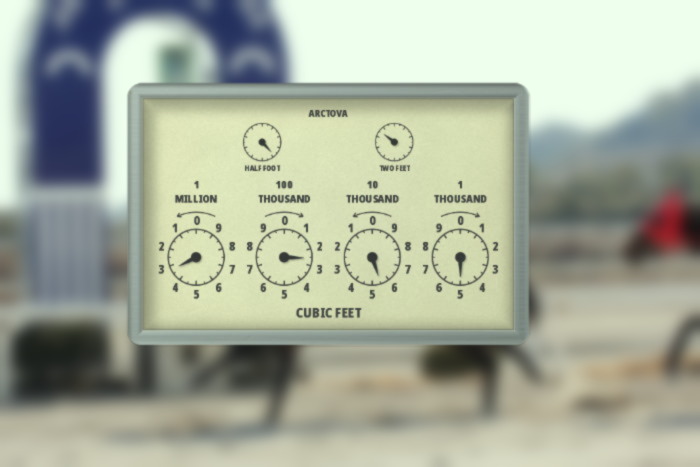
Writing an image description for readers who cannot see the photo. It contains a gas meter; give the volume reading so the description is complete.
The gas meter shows 325500 ft³
